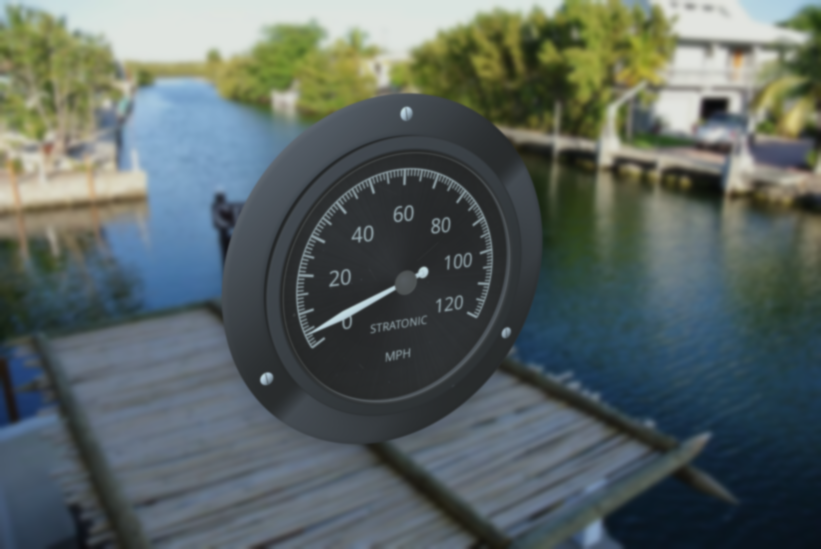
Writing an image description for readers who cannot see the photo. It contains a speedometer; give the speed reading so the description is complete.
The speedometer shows 5 mph
